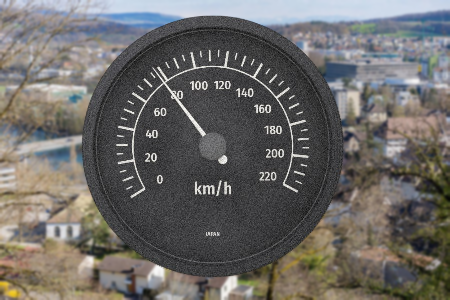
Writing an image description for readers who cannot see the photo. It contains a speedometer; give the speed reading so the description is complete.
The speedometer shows 77.5 km/h
